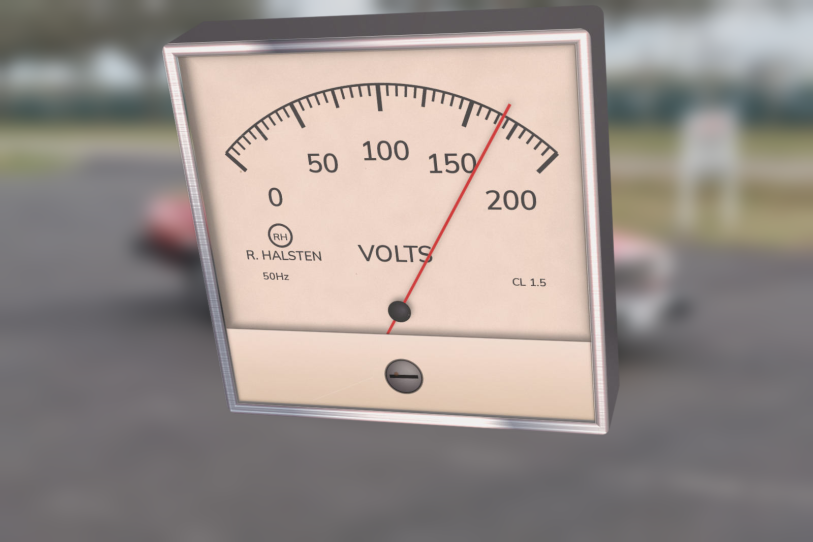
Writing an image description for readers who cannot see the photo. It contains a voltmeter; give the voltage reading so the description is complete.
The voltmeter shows 167.5 V
